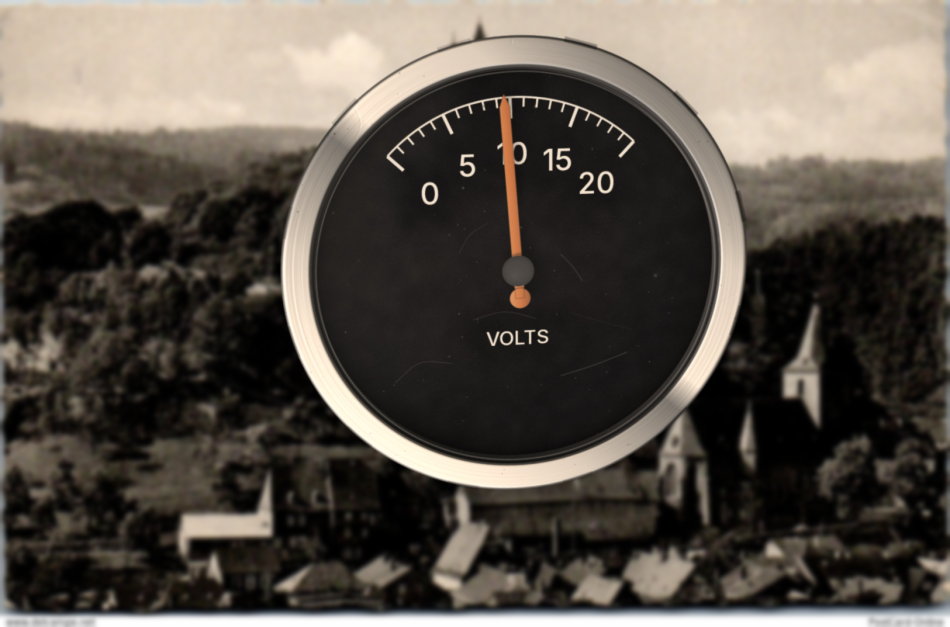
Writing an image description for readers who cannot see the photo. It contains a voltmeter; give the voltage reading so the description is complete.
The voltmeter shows 9.5 V
